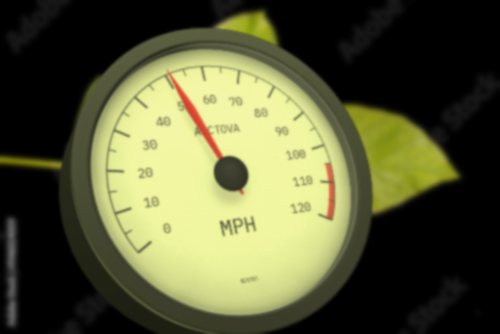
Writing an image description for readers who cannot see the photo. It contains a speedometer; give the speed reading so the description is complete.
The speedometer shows 50 mph
